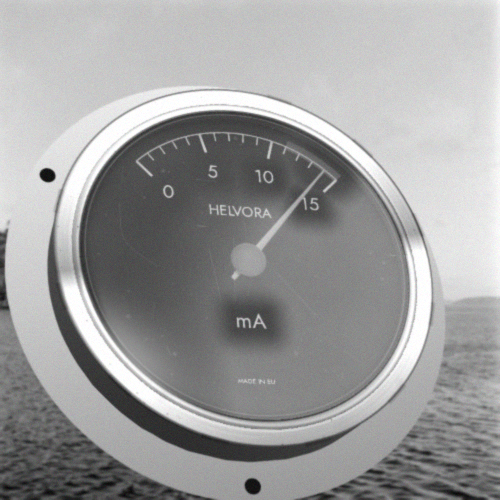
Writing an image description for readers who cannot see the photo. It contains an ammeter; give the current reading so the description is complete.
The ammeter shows 14 mA
